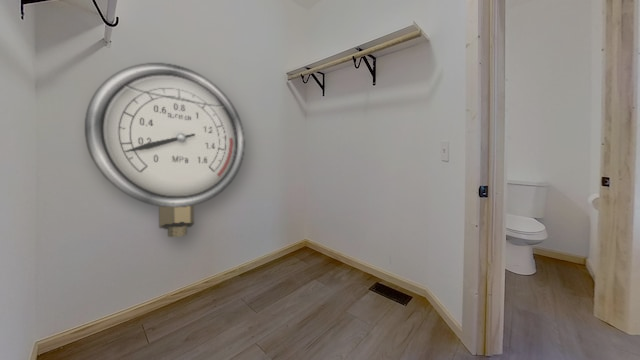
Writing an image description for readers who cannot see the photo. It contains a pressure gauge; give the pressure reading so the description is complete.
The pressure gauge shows 0.15 MPa
